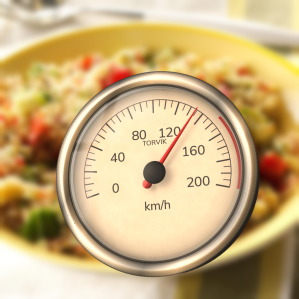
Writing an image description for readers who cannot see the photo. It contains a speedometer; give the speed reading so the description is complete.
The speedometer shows 135 km/h
